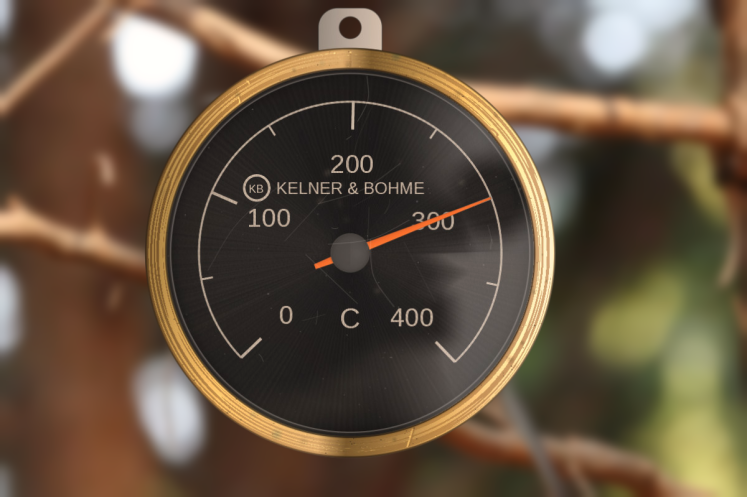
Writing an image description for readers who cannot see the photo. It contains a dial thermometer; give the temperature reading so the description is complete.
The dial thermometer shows 300 °C
